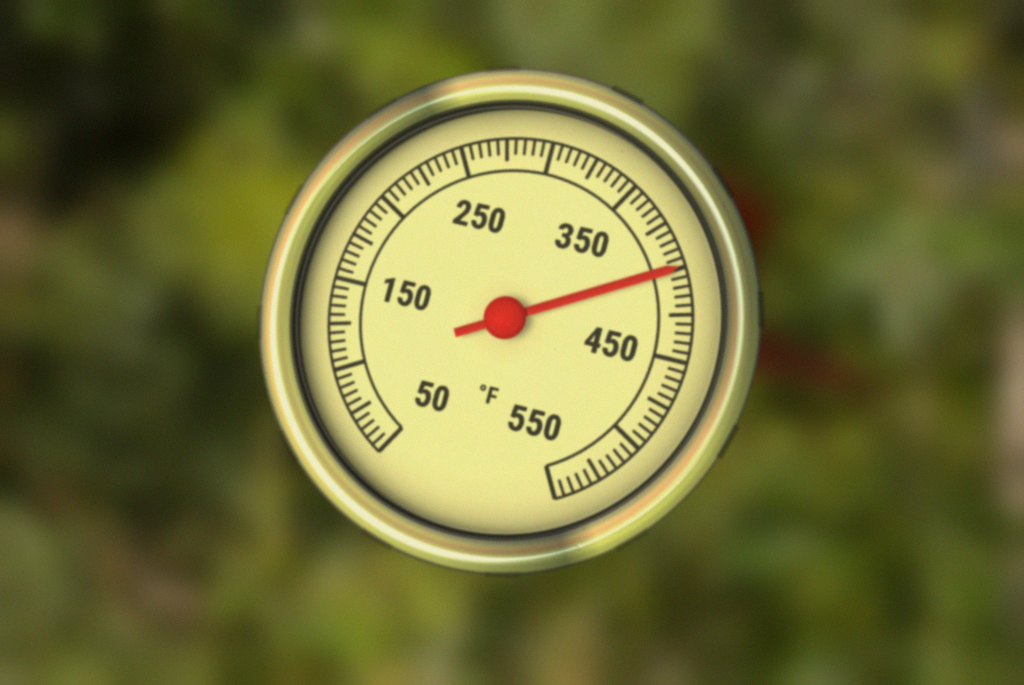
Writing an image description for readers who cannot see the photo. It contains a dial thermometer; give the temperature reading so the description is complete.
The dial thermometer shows 400 °F
